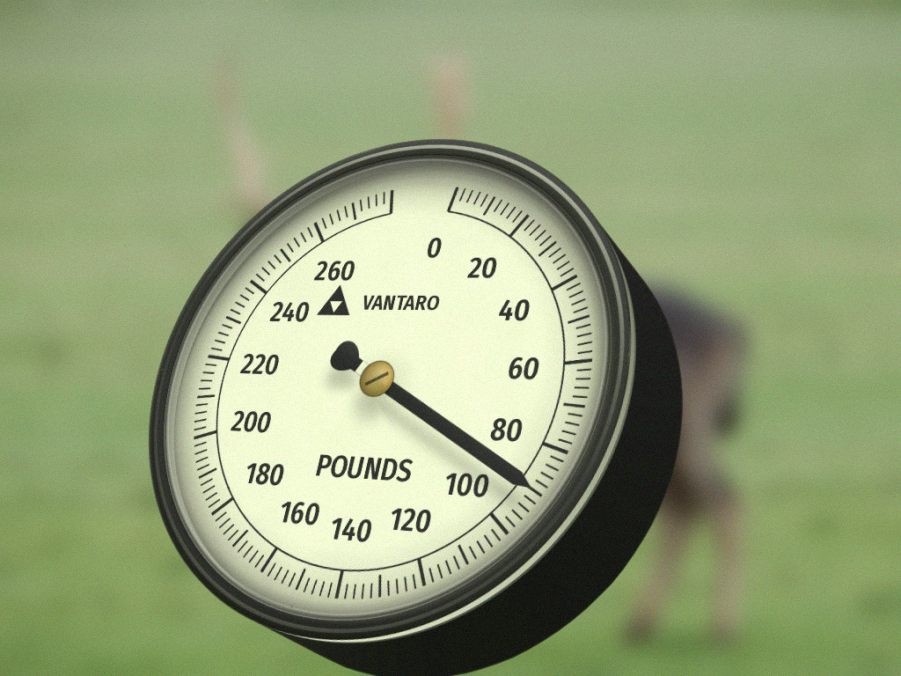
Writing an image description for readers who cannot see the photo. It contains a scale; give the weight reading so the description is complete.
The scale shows 90 lb
